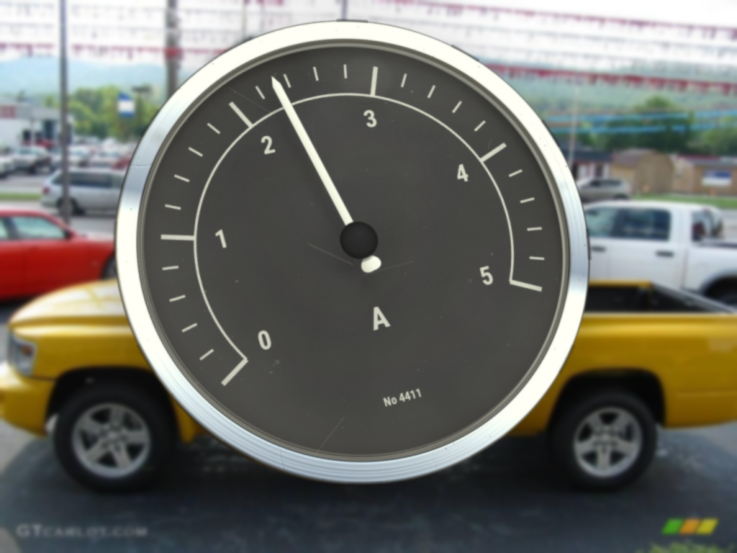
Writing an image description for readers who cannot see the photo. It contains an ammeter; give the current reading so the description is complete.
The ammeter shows 2.3 A
